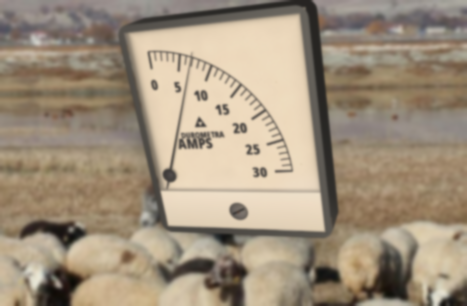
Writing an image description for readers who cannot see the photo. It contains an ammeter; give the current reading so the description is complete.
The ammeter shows 7 A
